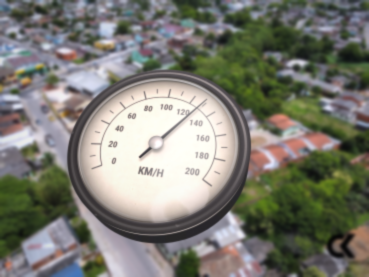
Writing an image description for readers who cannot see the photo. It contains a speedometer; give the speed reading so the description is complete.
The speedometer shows 130 km/h
